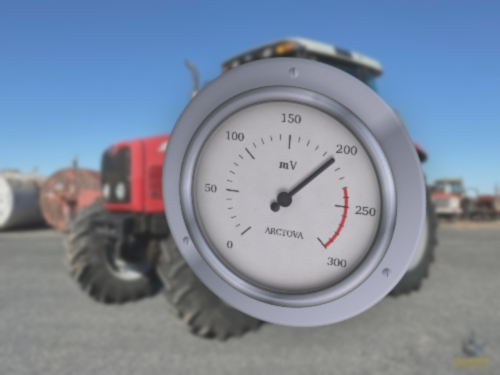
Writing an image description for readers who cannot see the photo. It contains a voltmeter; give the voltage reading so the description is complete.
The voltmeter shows 200 mV
